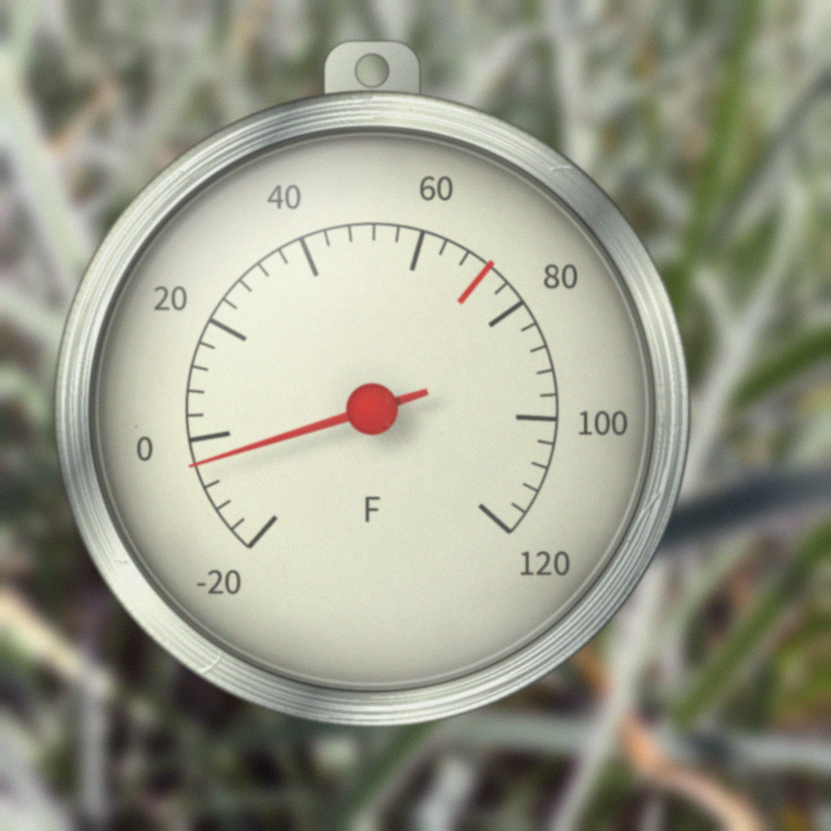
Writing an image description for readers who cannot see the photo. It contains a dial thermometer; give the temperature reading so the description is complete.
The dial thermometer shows -4 °F
